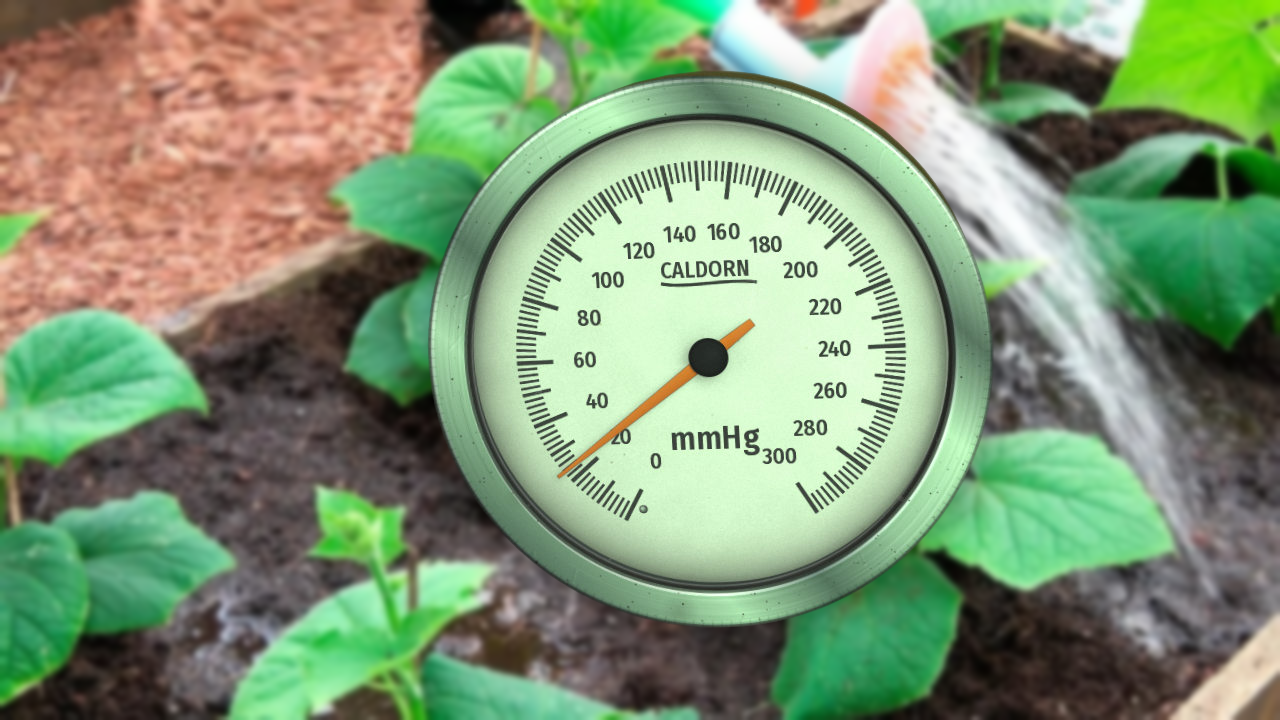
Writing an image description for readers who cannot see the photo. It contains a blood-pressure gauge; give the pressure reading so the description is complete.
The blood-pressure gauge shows 24 mmHg
